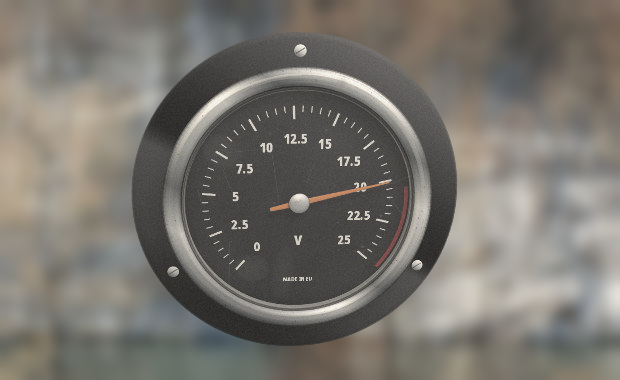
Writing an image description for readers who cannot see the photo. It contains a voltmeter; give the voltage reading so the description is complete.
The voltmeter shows 20 V
